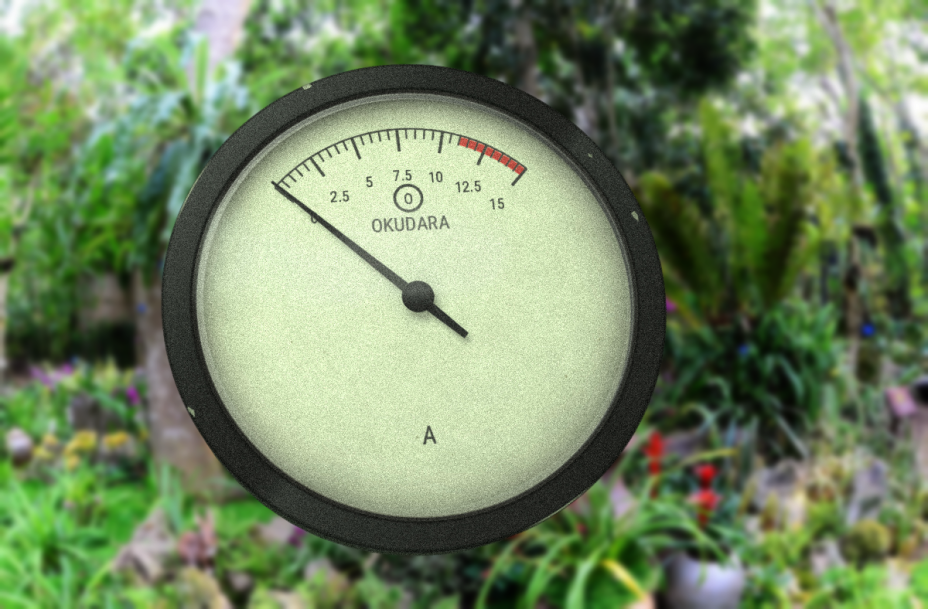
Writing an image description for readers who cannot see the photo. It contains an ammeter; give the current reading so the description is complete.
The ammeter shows 0 A
